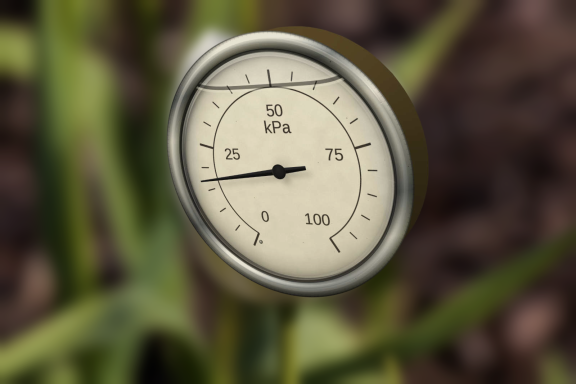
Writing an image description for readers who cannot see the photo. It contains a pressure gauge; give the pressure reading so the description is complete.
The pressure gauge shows 17.5 kPa
